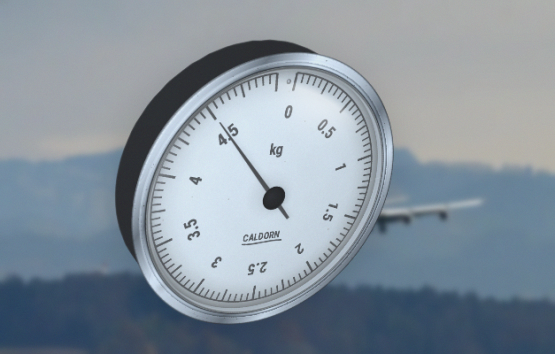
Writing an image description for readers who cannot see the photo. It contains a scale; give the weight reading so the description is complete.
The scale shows 4.5 kg
